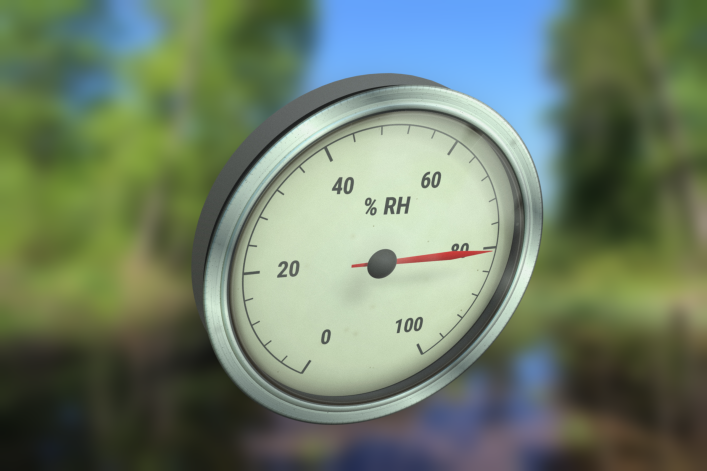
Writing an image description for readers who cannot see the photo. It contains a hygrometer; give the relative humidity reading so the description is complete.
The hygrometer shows 80 %
